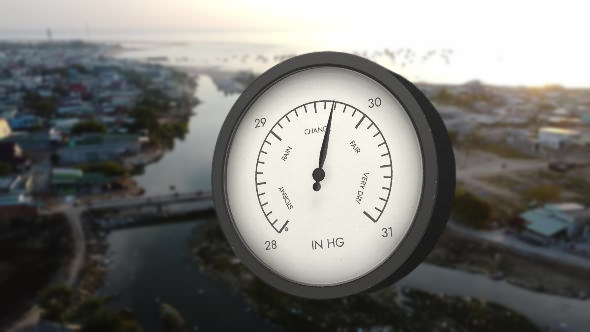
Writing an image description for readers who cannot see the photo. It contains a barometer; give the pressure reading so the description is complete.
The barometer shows 29.7 inHg
